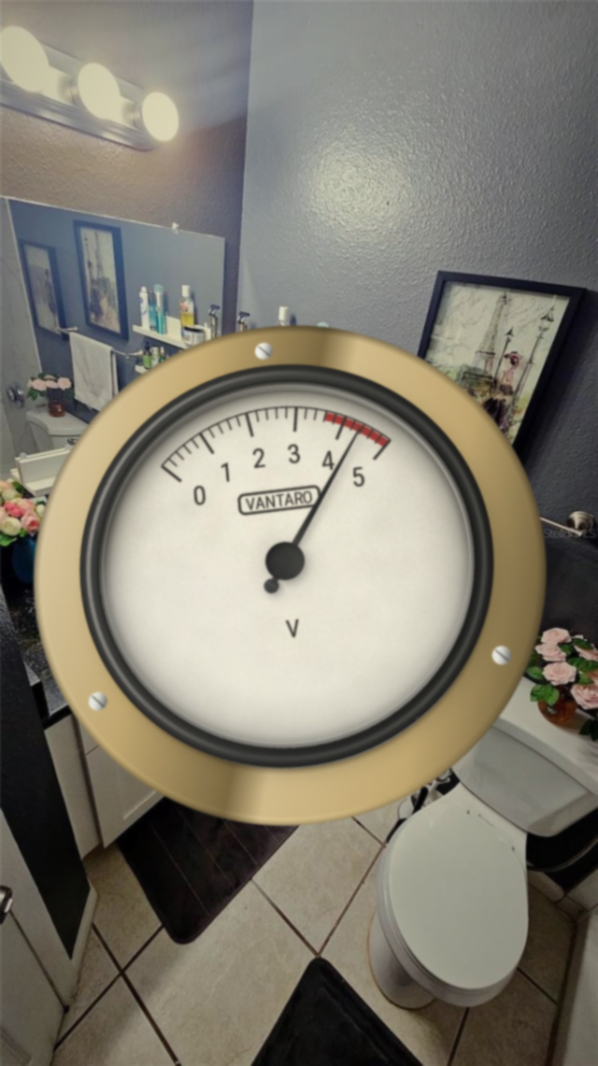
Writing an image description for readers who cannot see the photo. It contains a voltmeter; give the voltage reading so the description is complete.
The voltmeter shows 4.4 V
